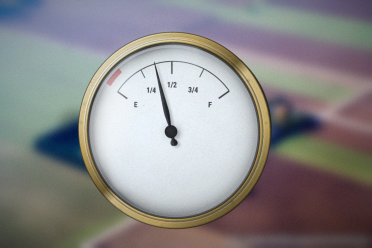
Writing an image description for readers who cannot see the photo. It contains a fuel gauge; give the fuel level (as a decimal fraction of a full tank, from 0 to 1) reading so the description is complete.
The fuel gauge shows 0.375
